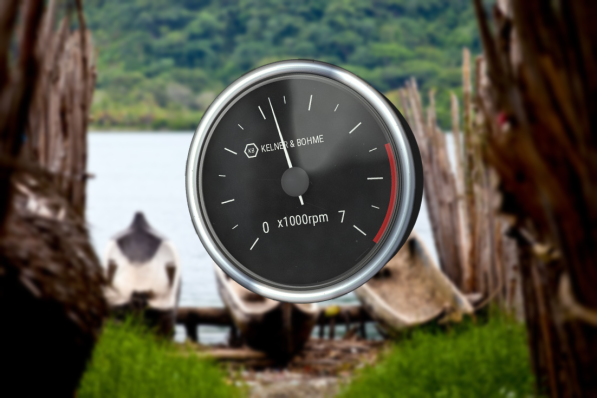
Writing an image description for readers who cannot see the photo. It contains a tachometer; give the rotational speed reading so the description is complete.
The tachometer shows 3250 rpm
